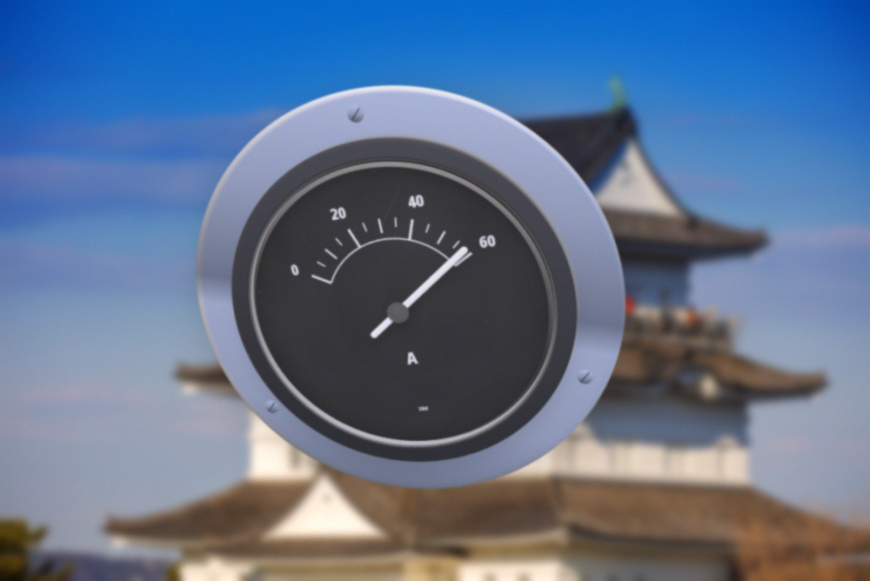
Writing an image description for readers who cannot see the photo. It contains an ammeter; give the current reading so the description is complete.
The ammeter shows 57.5 A
